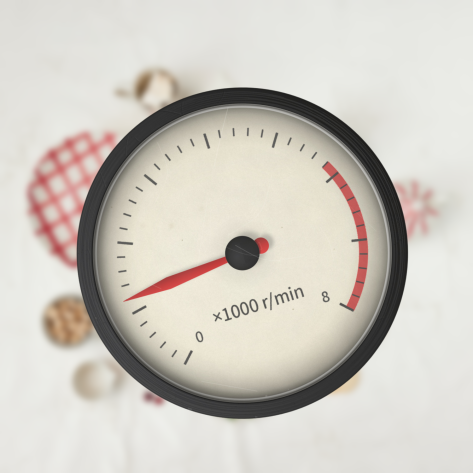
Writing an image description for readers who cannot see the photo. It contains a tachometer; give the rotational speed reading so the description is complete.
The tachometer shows 1200 rpm
